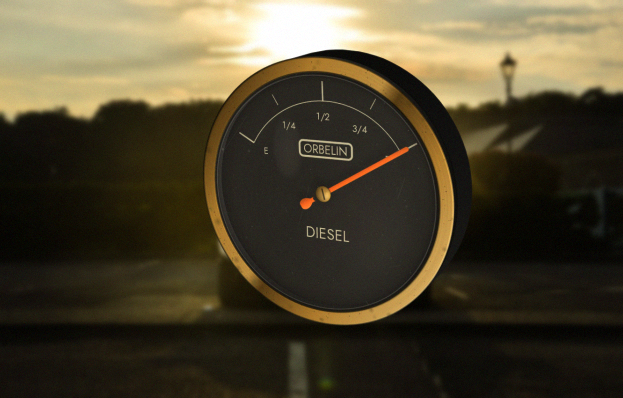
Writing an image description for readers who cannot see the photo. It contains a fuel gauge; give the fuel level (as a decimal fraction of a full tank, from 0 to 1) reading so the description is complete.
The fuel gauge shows 1
